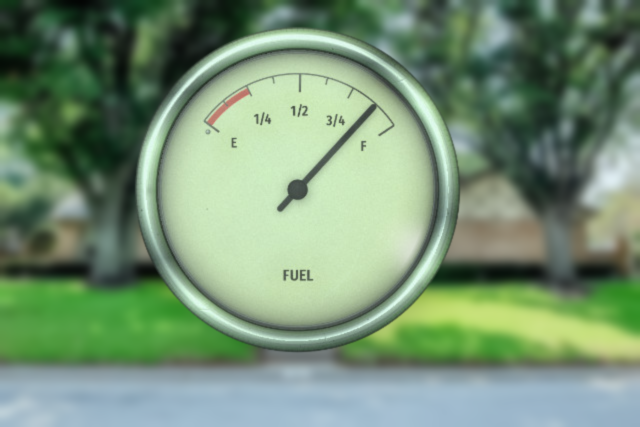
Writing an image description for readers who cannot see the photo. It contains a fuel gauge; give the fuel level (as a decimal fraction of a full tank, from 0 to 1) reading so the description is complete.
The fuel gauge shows 0.875
